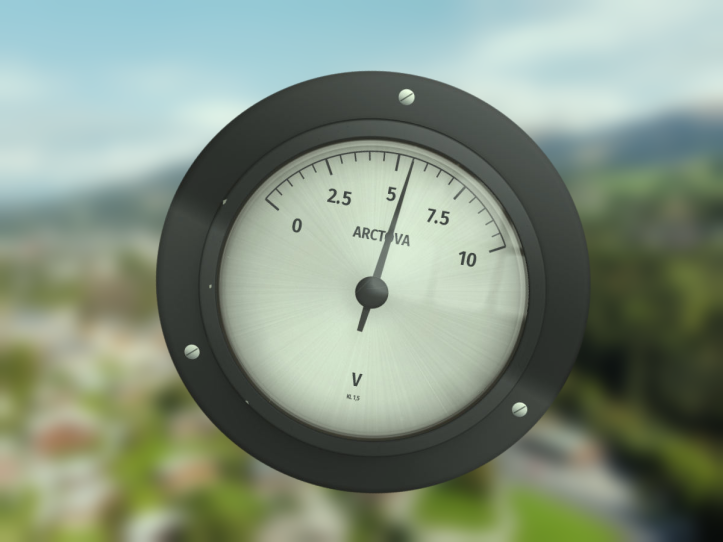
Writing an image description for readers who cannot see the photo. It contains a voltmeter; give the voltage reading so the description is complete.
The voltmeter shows 5.5 V
